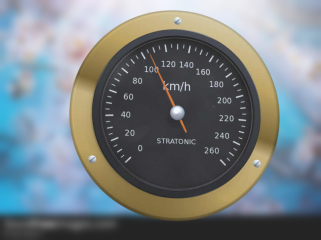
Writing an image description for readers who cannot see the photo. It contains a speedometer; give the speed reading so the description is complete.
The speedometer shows 105 km/h
